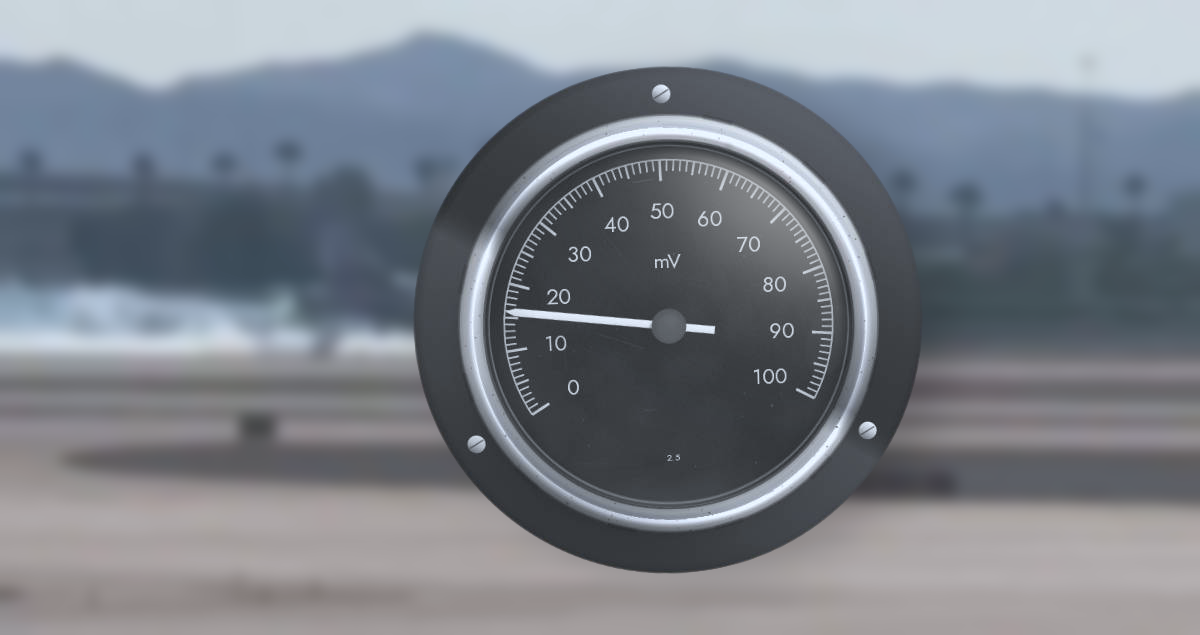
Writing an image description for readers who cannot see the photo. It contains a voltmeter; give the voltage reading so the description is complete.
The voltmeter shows 16 mV
